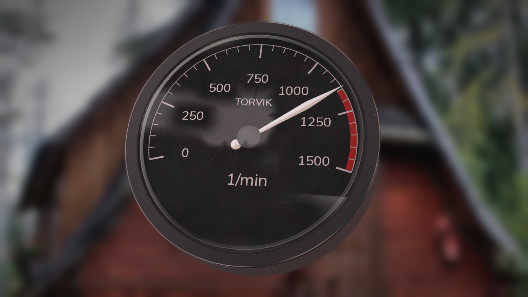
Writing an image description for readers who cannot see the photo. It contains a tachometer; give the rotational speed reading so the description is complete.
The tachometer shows 1150 rpm
